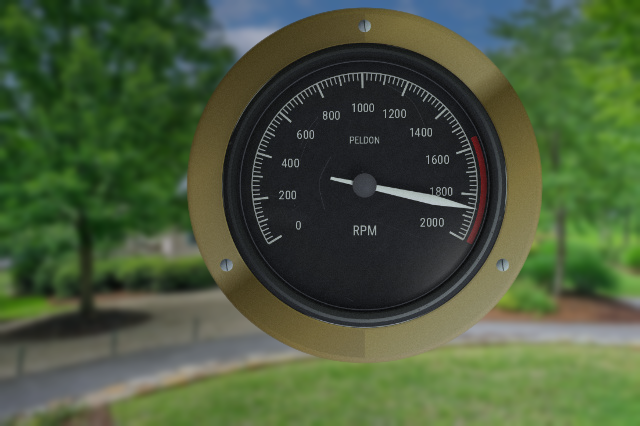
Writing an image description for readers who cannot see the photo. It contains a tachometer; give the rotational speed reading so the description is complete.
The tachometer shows 1860 rpm
